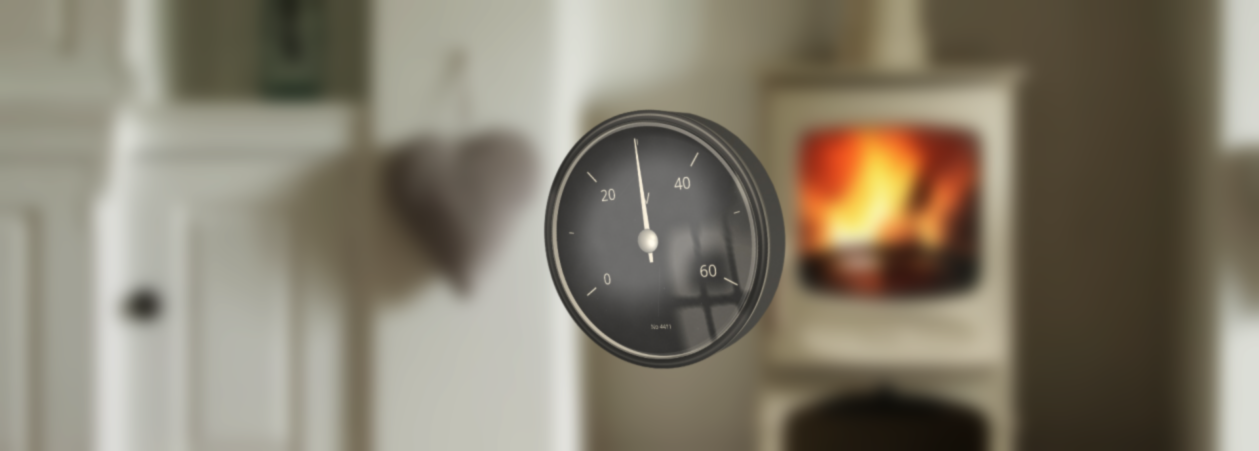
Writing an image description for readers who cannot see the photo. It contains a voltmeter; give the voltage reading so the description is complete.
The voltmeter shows 30 V
